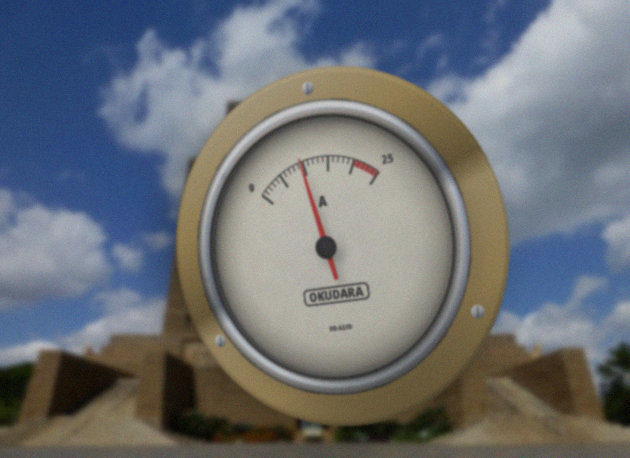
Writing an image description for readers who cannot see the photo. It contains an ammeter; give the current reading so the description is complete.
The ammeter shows 10 A
